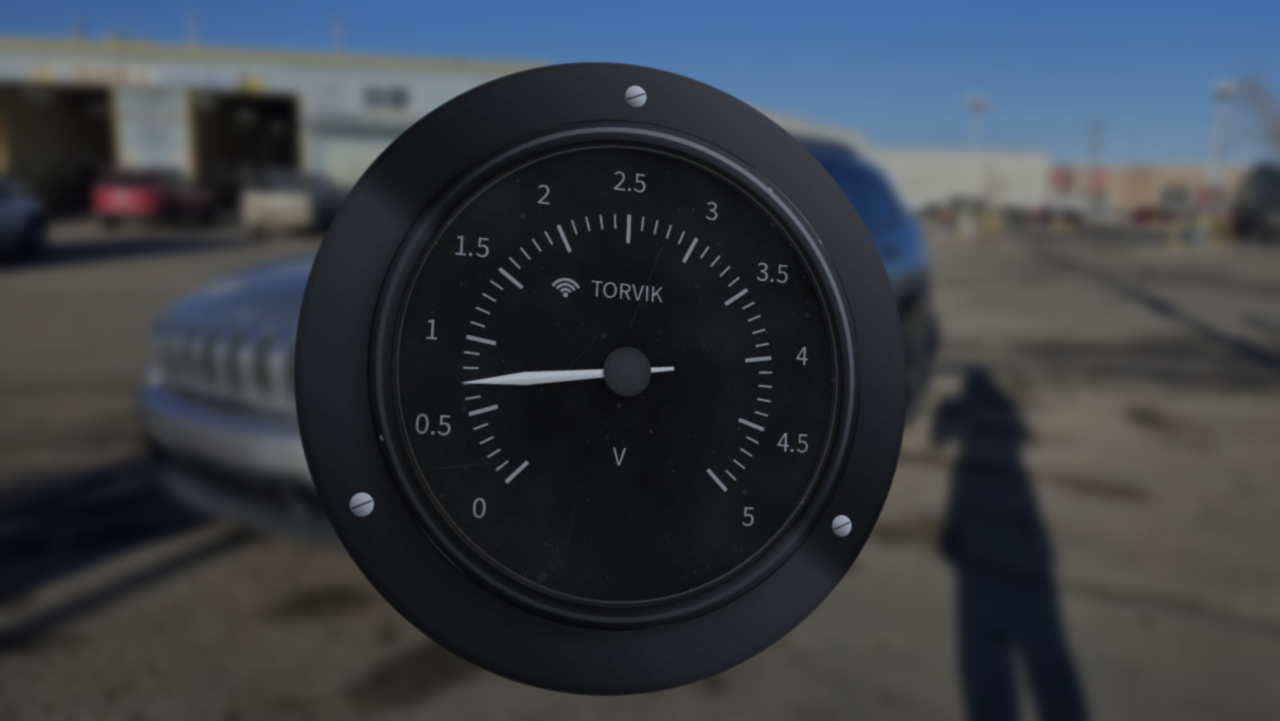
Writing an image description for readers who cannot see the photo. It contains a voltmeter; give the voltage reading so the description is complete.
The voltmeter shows 0.7 V
